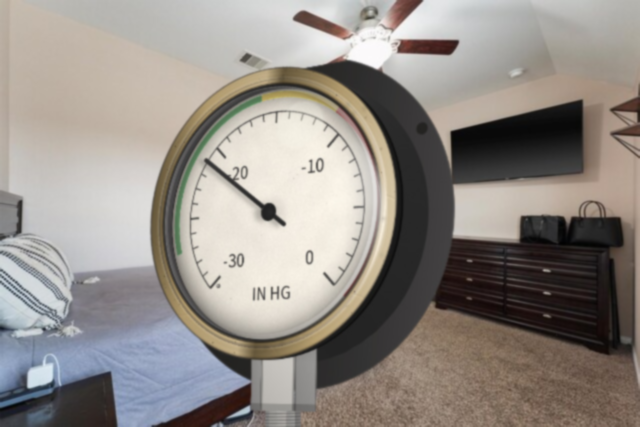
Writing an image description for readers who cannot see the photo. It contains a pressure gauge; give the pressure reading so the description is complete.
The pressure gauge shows -21 inHg
